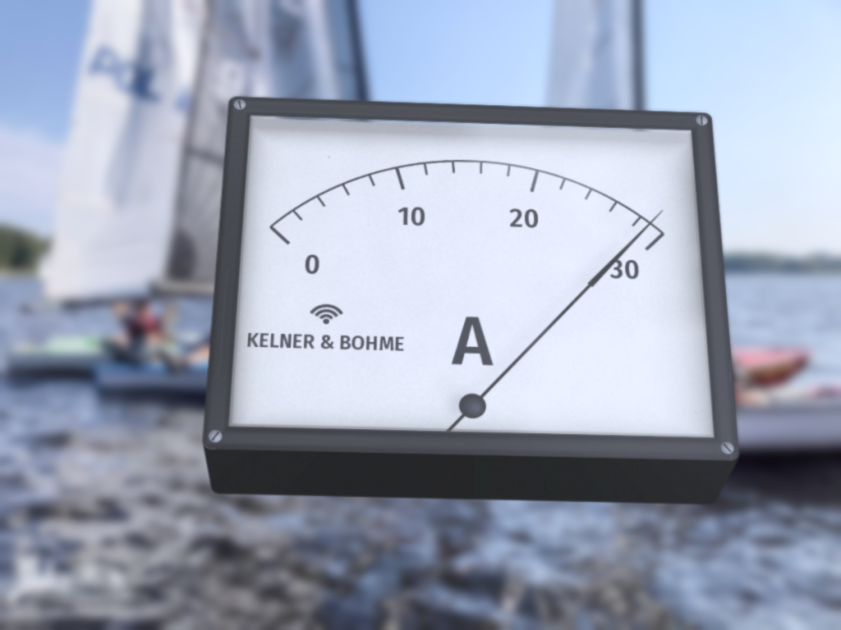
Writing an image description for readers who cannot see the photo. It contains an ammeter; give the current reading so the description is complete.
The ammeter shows 29 A
